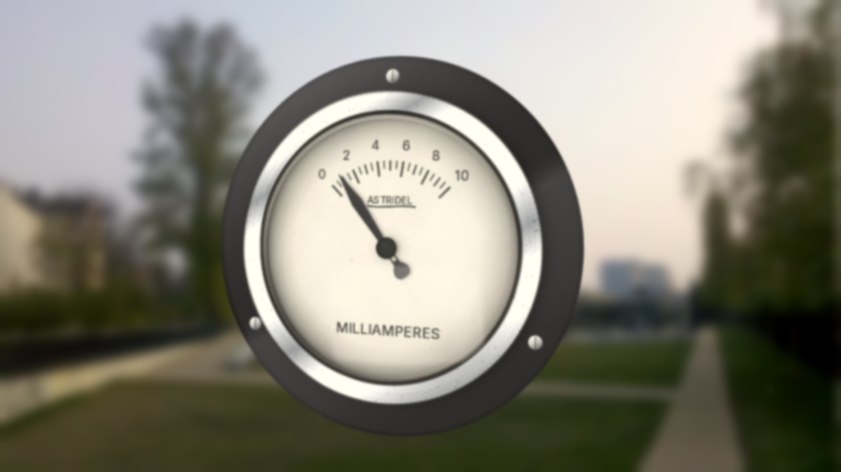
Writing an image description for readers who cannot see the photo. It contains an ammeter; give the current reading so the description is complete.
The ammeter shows 1 mA
